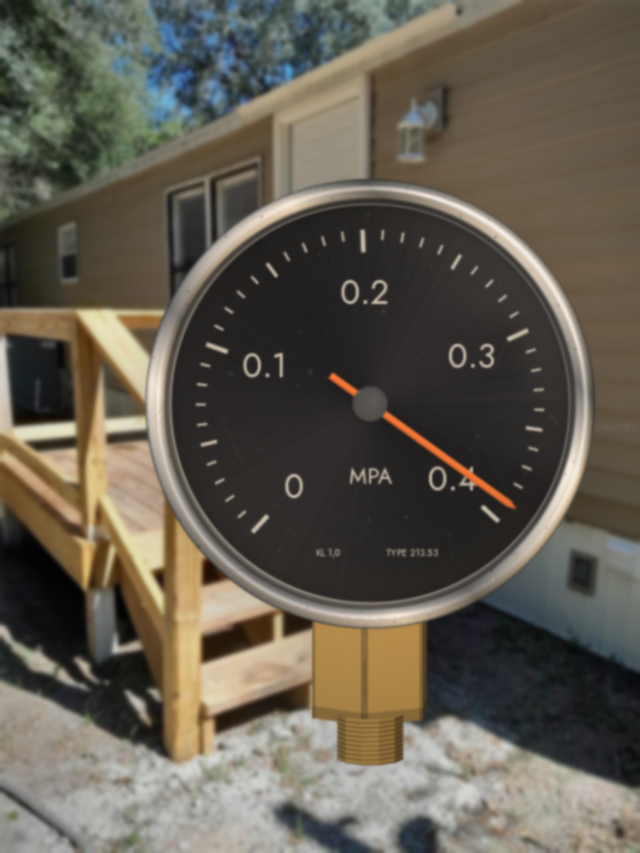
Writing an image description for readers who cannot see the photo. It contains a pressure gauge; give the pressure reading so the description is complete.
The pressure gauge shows 0.39 MPa
